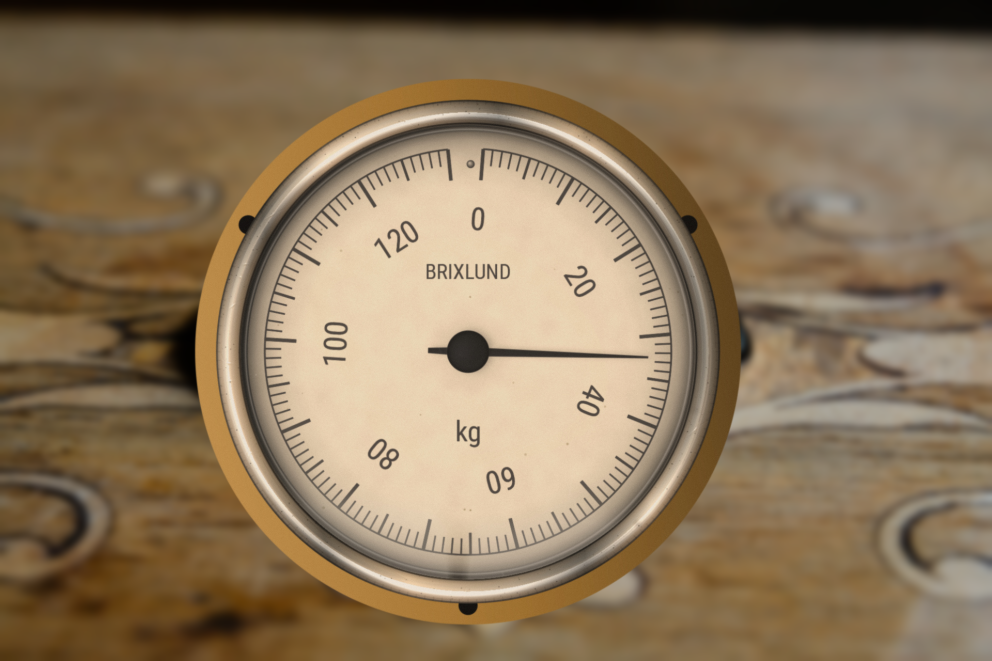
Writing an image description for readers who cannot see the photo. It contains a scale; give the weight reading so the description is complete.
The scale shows 32.5 kg
